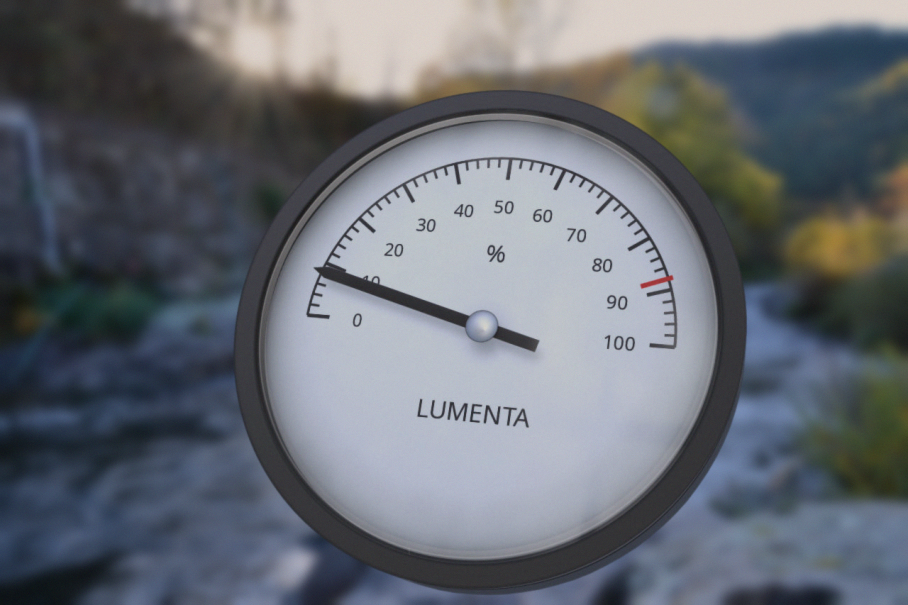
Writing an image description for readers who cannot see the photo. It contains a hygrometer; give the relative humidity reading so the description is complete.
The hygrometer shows 8 %
